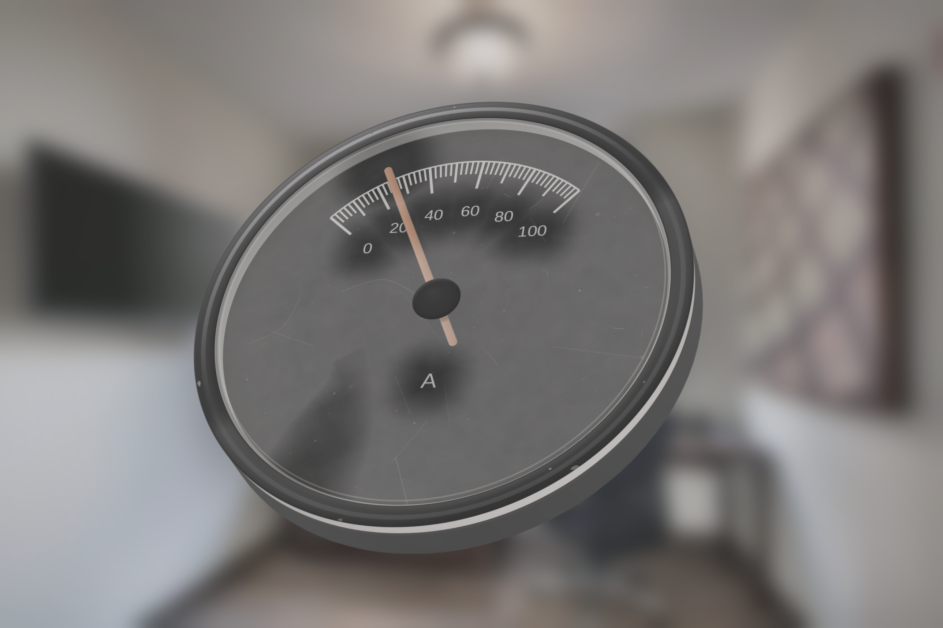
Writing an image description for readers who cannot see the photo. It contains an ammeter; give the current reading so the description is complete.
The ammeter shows 26 A
